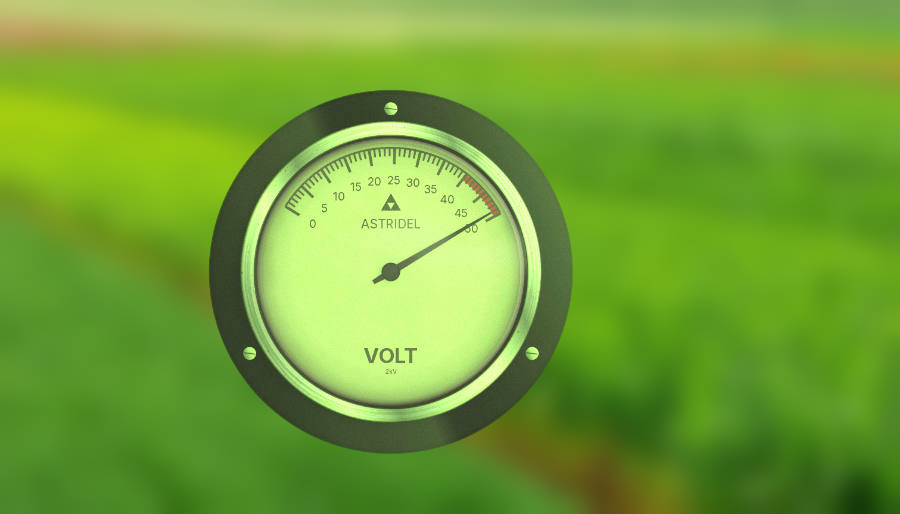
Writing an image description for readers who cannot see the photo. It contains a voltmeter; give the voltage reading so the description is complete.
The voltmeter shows 49 V
